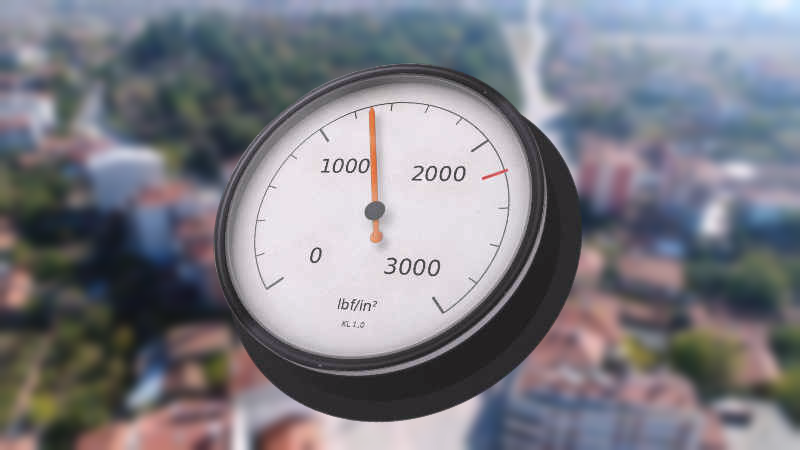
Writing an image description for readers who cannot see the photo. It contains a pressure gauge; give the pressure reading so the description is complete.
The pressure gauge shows 1300 psi
